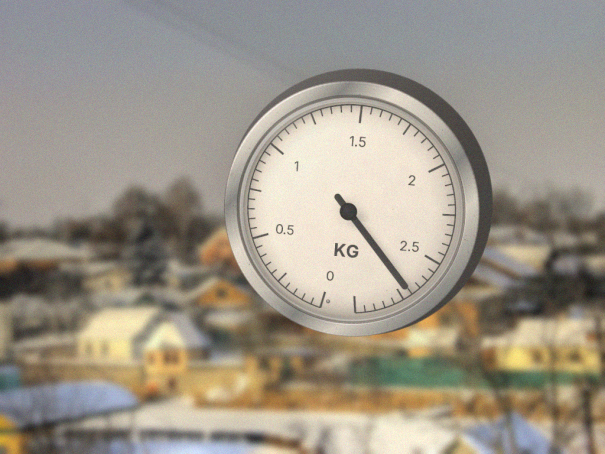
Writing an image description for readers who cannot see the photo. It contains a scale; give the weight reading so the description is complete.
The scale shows 2.7 kg
